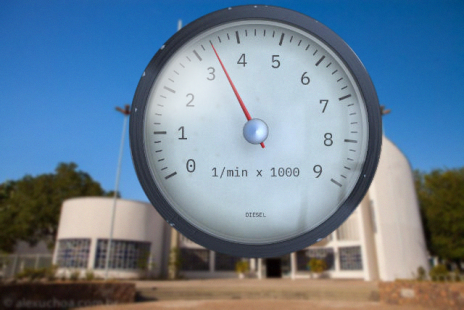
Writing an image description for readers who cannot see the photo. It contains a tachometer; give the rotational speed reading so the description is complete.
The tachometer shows 3400 rpm
